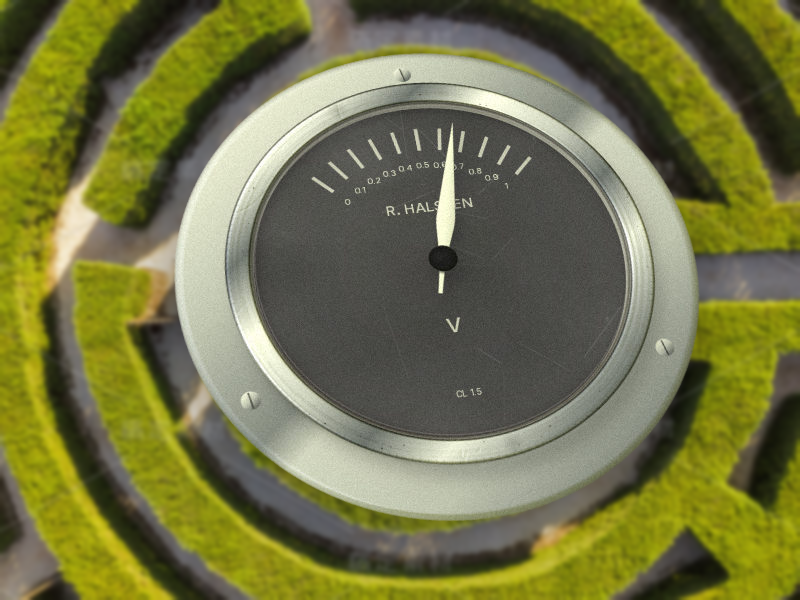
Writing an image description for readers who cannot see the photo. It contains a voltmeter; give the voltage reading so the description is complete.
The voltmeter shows 0.65 V
